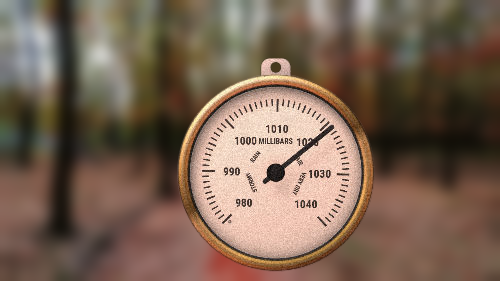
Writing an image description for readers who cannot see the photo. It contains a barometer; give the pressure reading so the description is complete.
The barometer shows 1021 mbar
